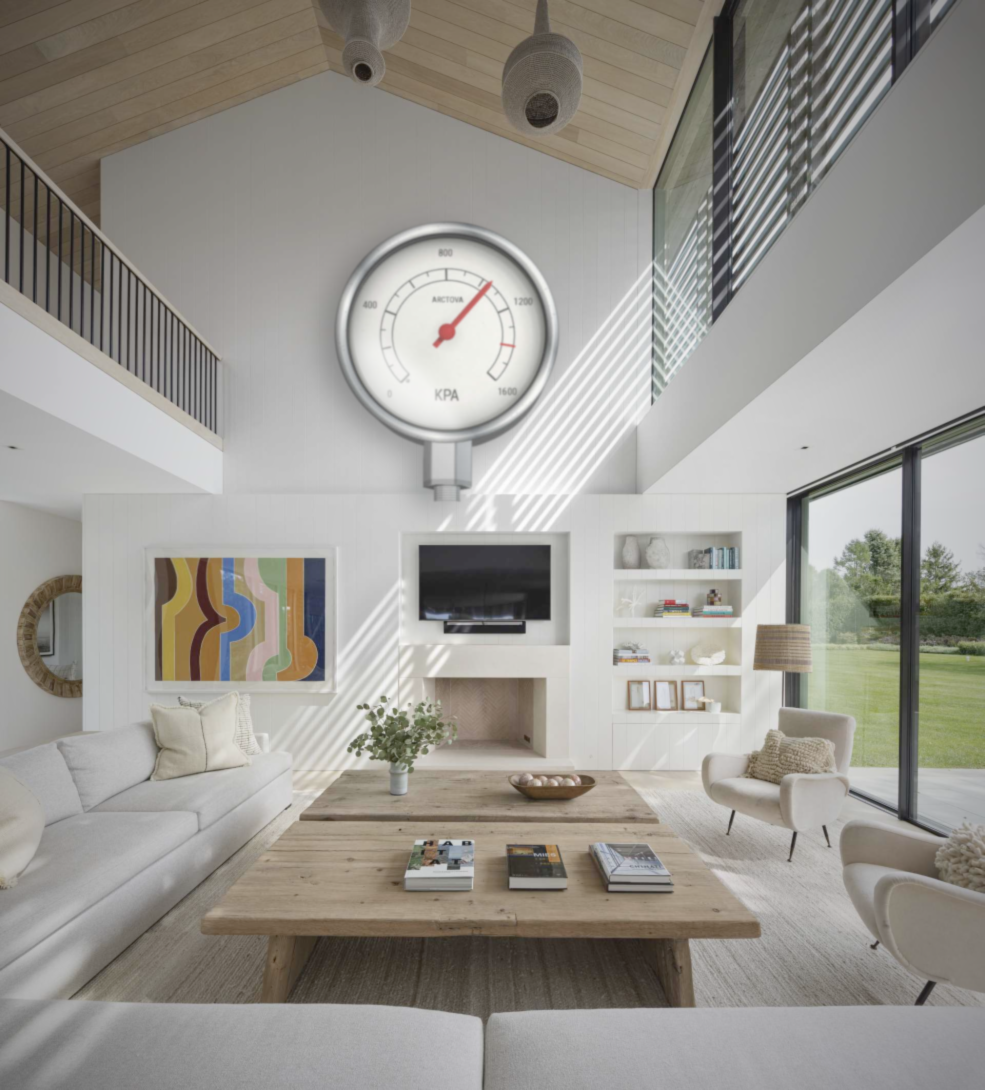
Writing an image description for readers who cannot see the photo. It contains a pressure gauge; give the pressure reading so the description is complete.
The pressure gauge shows 1050 kPa
